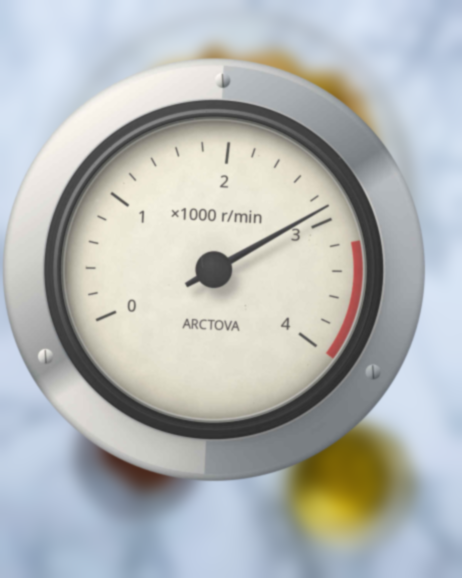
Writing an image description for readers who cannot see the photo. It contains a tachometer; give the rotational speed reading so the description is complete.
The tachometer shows 2900 rpm
